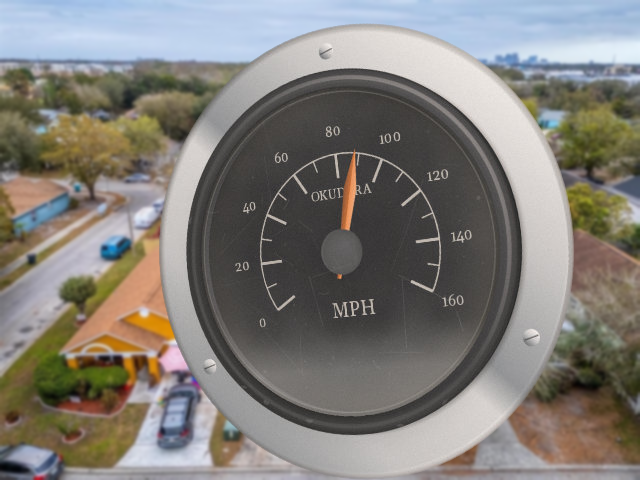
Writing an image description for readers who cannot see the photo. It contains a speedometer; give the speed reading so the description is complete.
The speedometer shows 90 mph
